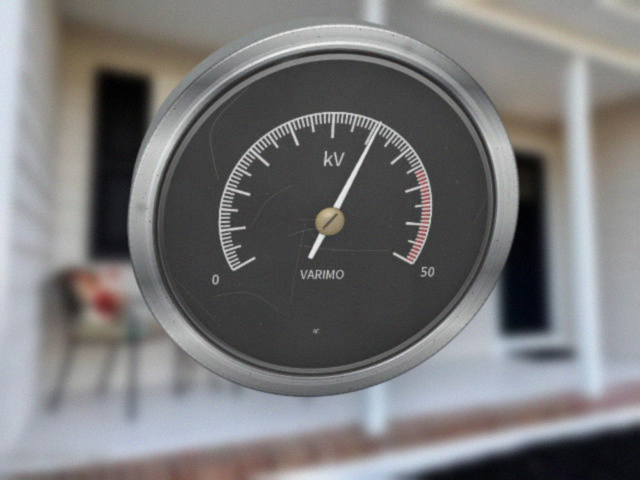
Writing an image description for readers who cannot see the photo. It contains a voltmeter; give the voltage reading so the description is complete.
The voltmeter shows 30 kV
